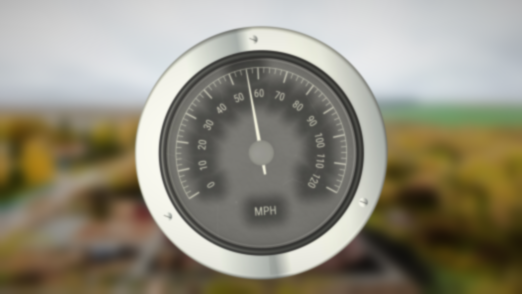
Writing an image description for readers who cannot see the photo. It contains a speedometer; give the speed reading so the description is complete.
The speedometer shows 56 mph
